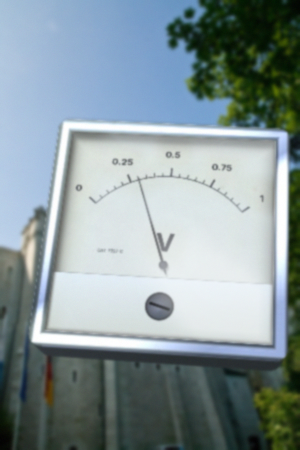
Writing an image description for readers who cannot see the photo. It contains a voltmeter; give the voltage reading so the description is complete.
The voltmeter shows 0.3 V
